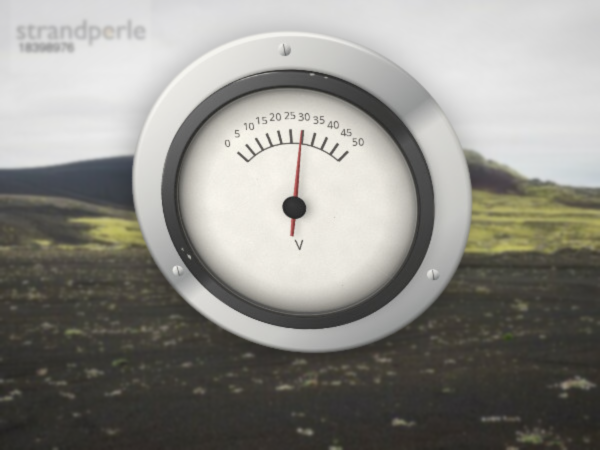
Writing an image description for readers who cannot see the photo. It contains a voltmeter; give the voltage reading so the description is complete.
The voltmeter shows 30 V
